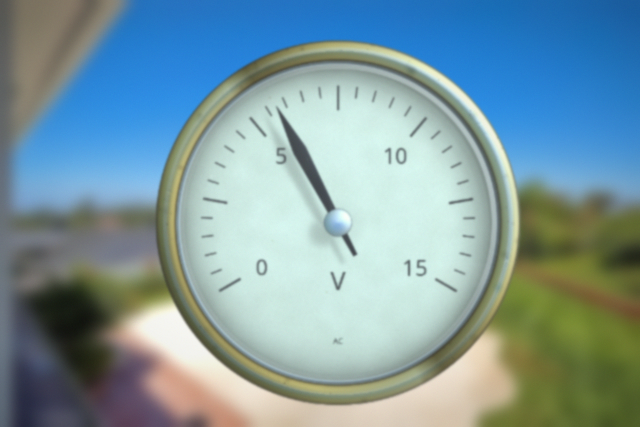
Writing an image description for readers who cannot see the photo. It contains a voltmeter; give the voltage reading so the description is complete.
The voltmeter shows 5.75 V
